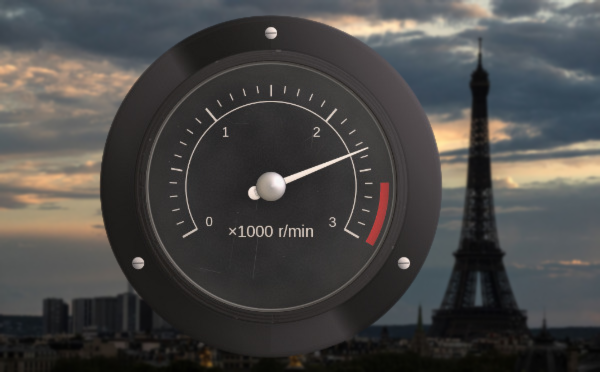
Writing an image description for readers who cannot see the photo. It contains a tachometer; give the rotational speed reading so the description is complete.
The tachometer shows 2350 rpm
